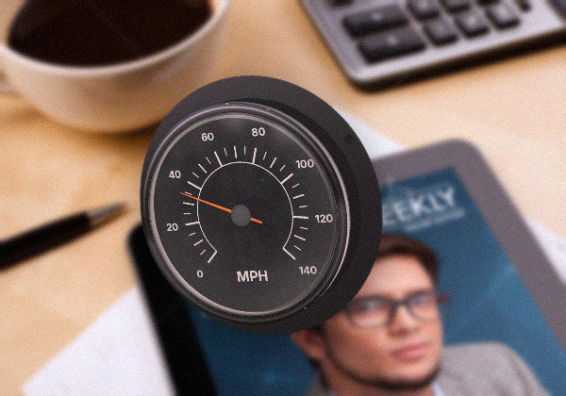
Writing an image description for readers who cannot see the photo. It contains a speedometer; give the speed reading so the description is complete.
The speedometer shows 35 mph
